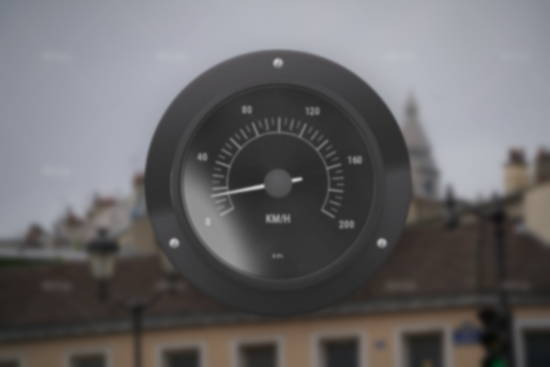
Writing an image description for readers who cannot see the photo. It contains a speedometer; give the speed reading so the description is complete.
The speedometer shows 15 km/h
